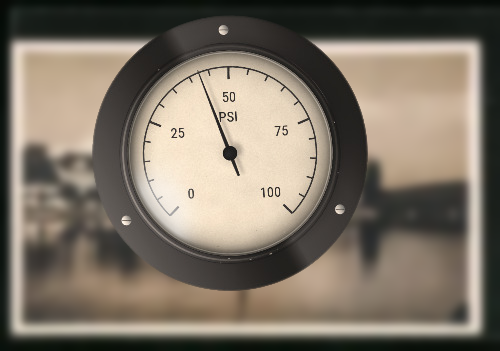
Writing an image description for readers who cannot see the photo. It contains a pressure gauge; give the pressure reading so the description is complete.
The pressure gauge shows 42.5 psi
